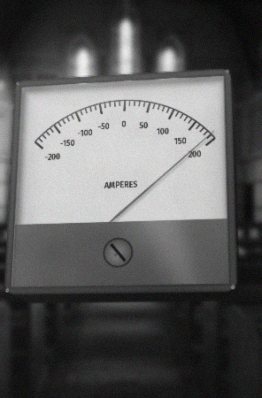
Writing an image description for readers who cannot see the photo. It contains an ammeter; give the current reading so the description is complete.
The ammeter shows 190 A
